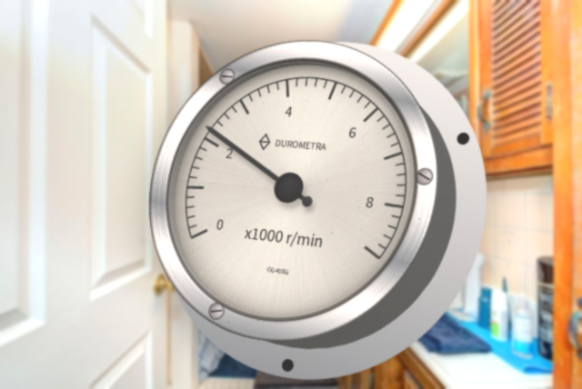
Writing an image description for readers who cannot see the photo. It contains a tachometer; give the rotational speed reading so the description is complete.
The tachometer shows 2200 rpm
